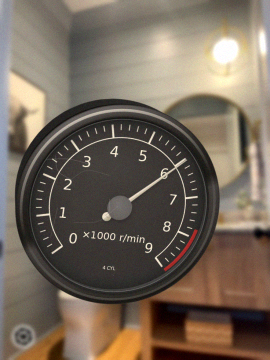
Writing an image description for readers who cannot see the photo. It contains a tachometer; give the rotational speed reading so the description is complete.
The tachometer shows 6000 rpm
